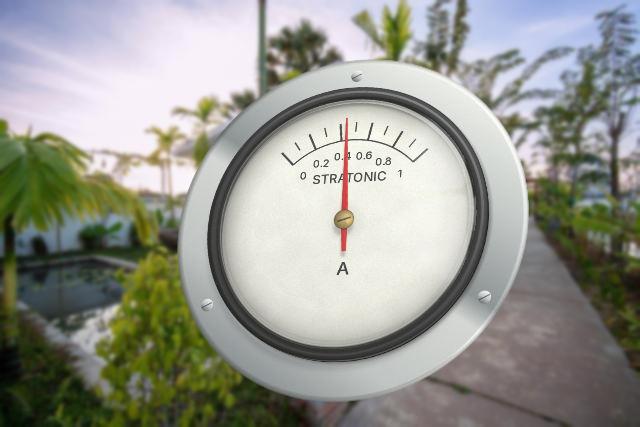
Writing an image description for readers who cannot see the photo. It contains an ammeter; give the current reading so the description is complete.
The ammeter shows 0.45 A
